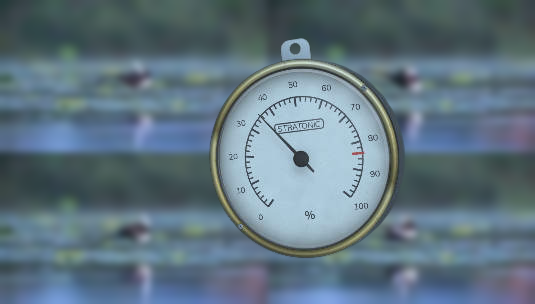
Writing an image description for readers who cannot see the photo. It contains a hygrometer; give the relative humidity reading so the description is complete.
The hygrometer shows 36 %
